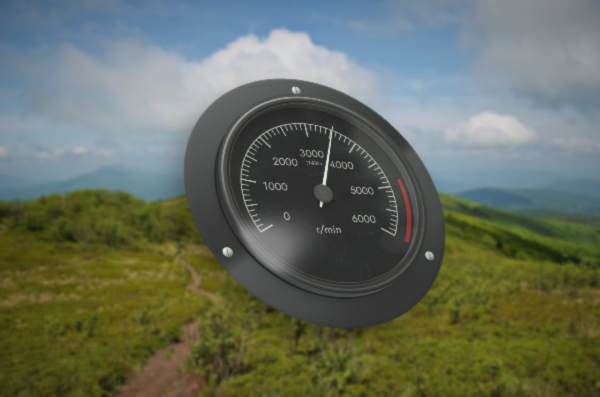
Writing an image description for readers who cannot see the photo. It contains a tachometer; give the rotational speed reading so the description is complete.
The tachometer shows 3500 rpm
